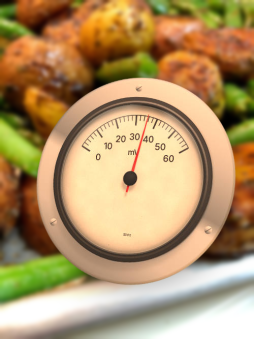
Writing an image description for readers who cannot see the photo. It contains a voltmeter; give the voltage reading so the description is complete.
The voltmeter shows 36 mV
